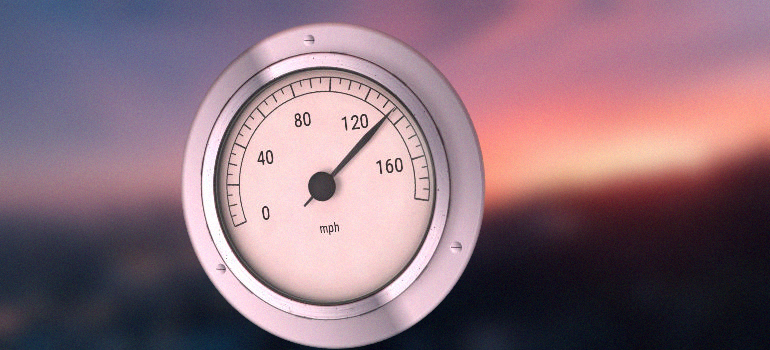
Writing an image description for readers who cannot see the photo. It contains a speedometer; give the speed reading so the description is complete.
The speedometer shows 135 mph
